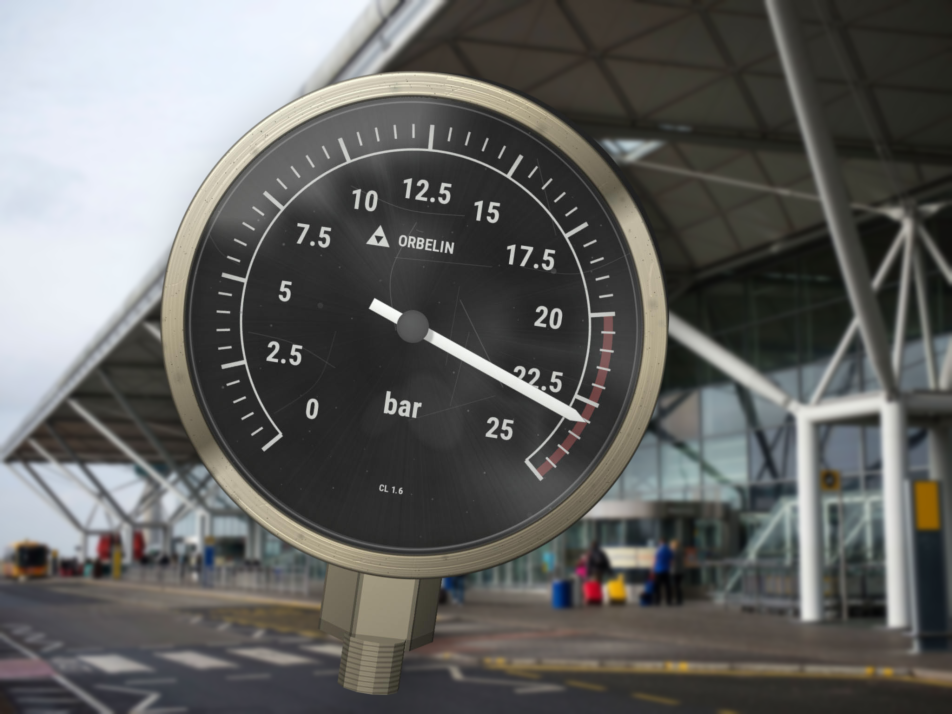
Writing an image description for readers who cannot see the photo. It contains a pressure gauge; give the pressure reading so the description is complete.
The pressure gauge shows 23 bar
